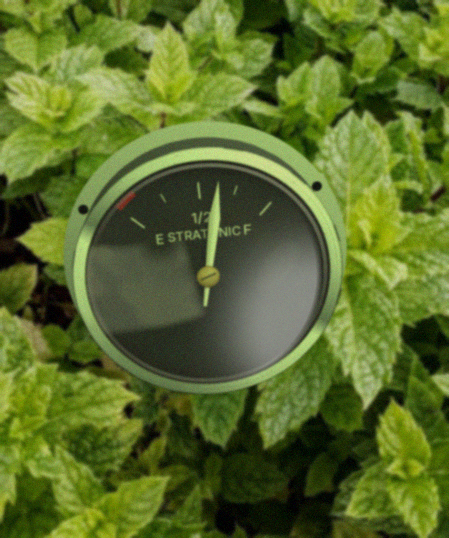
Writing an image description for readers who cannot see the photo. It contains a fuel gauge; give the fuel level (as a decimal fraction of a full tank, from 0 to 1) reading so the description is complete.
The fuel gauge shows 0.625
